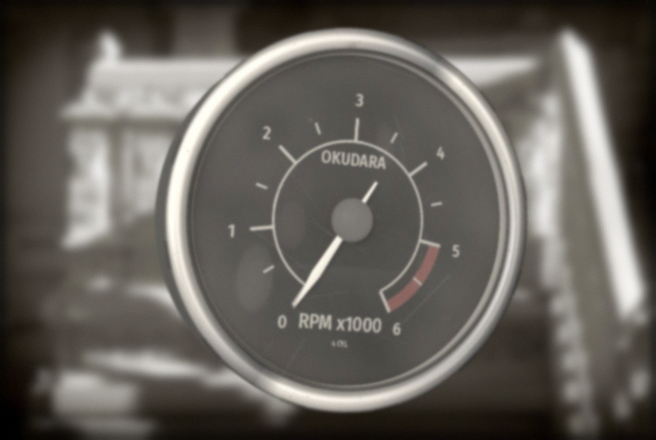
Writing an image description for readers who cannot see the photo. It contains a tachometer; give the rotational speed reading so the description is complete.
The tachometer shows 0 rpm
